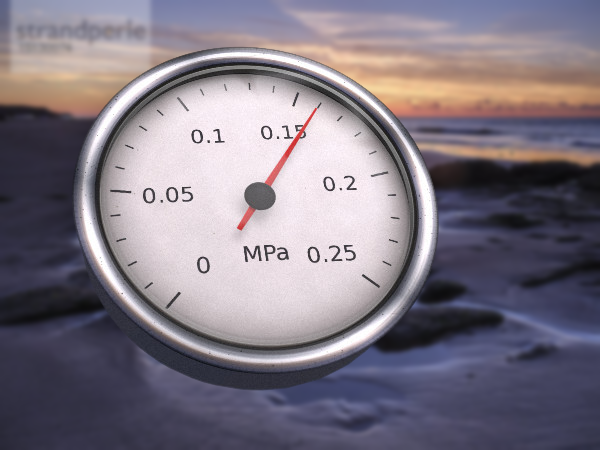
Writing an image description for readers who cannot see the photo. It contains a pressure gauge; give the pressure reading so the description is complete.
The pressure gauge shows 0.16 MPa
